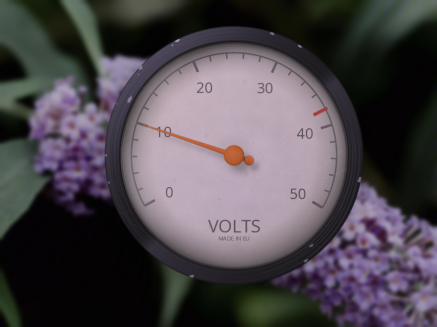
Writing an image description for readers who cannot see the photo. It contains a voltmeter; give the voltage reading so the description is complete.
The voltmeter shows 10 V
